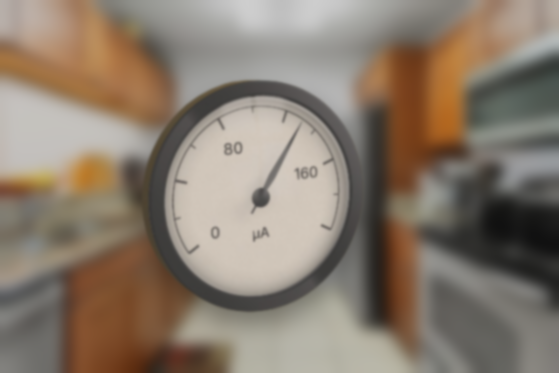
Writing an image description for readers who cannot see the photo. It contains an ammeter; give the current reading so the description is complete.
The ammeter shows 130 µA
